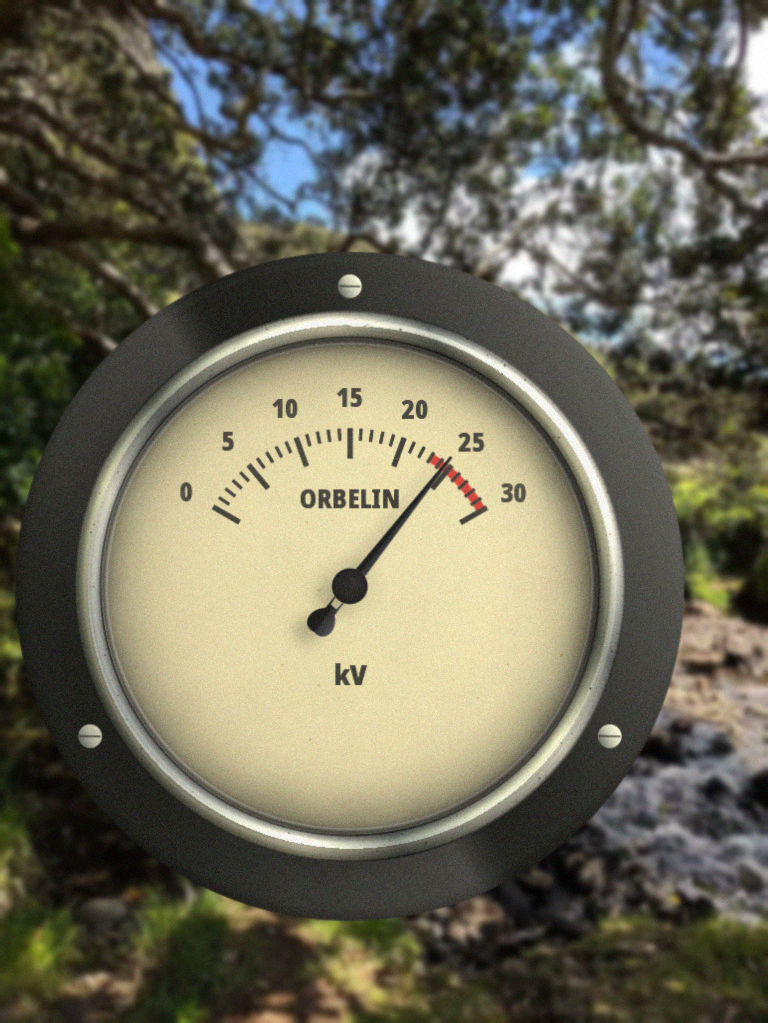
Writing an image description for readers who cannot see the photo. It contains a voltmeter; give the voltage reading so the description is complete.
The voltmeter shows 24.5 kV
